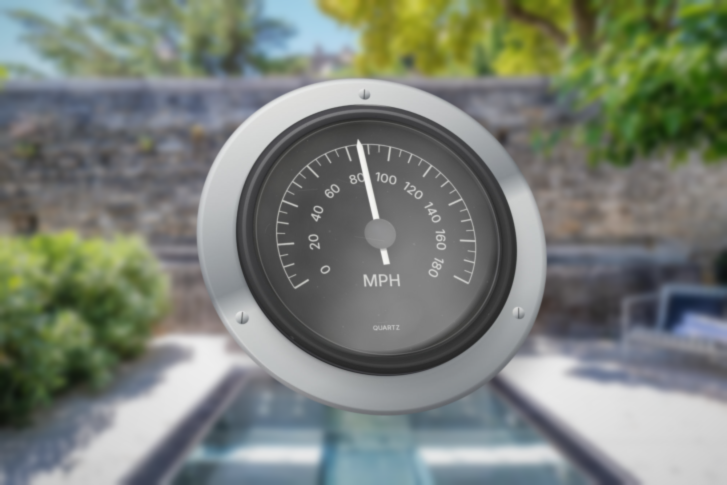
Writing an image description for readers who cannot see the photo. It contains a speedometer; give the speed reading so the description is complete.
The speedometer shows 85 mph
